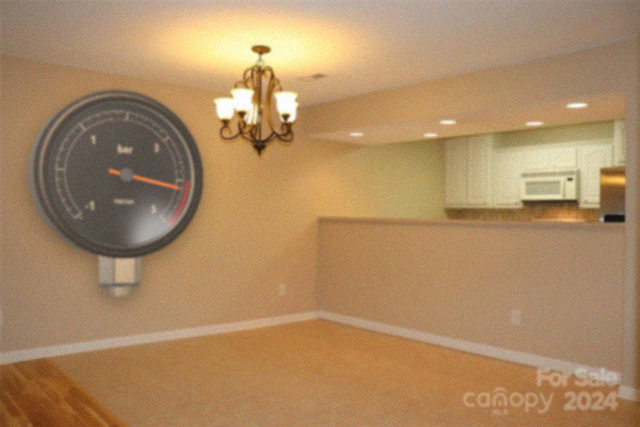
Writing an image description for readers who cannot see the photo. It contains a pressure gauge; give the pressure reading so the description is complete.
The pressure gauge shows 4.2 bar
